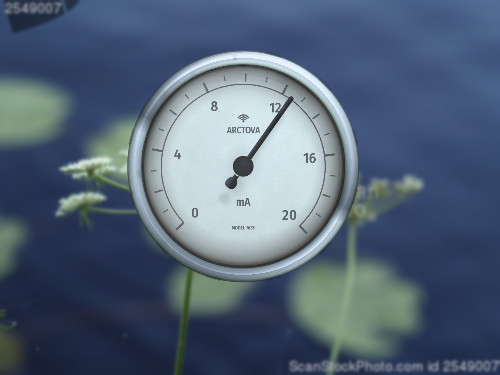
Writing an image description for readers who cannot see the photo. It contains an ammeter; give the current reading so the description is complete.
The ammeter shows 12.5 mA
